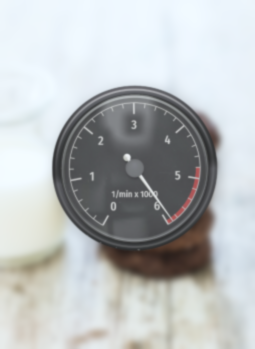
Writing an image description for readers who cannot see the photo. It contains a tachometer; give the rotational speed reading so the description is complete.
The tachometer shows 5900 rpm
